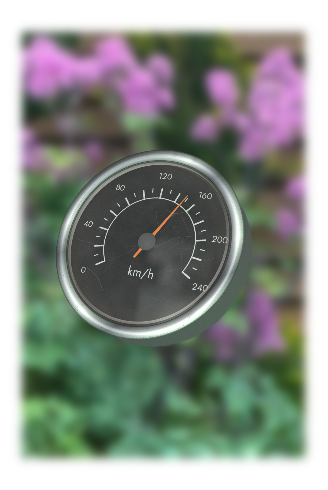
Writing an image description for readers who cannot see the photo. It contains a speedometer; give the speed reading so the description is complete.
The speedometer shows 150 km/h
